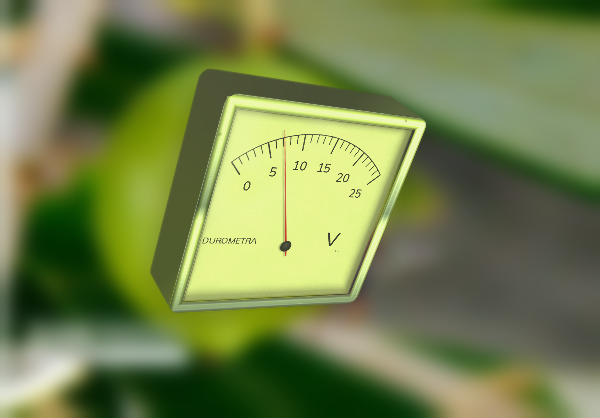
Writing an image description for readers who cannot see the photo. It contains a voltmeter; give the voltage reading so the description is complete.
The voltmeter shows 7 V
